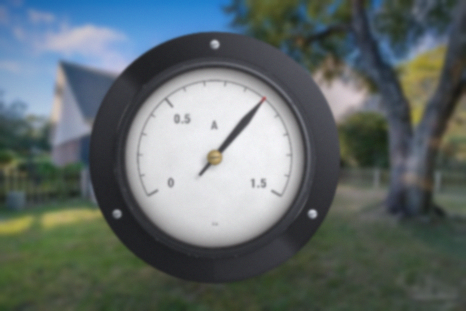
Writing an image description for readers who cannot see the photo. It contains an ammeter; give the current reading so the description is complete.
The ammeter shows 1 A
